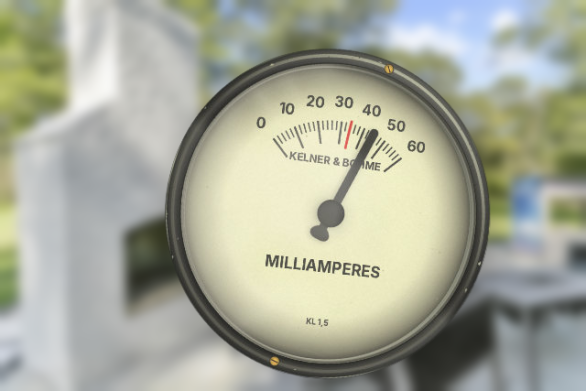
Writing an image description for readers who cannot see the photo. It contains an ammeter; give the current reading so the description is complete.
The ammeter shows 44 mA
